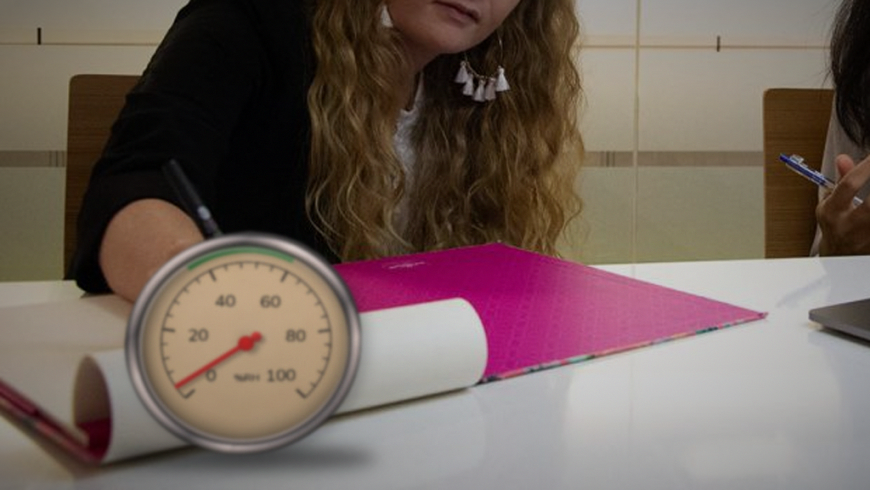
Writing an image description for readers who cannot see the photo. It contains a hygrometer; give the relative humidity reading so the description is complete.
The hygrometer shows 4 %
